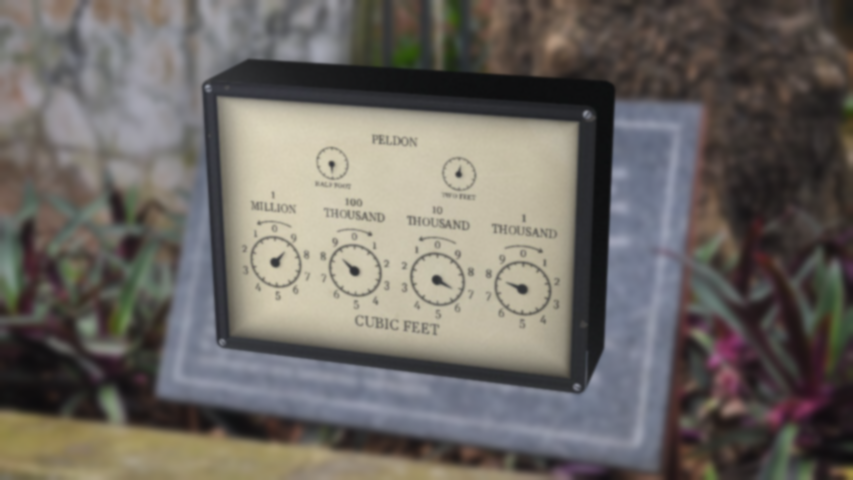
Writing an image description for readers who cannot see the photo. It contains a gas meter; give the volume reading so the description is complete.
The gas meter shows 886800 ft³
